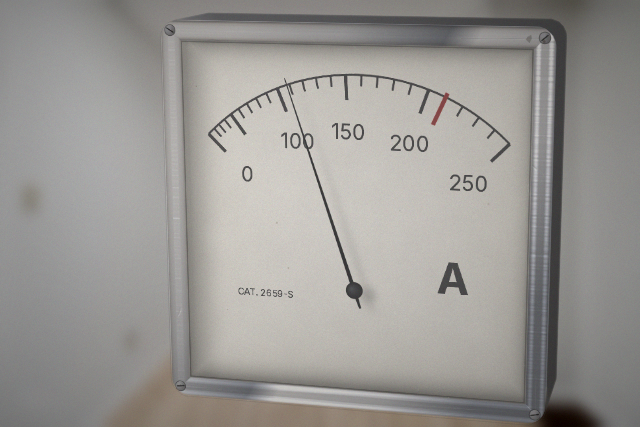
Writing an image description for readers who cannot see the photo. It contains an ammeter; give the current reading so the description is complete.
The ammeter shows 110 A
